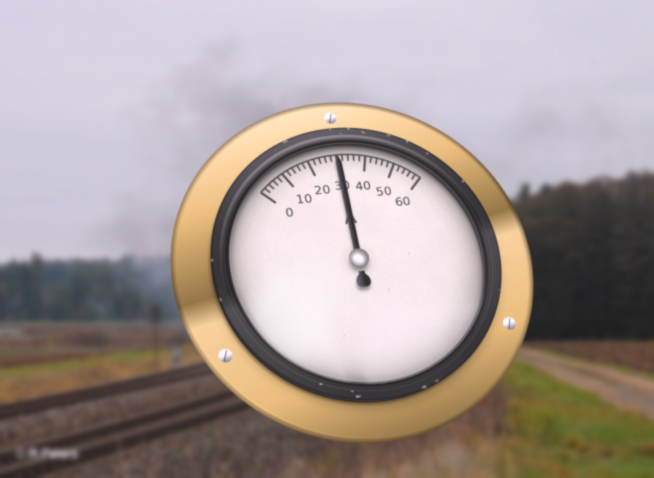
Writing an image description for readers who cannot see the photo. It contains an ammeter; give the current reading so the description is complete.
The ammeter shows 30 A
